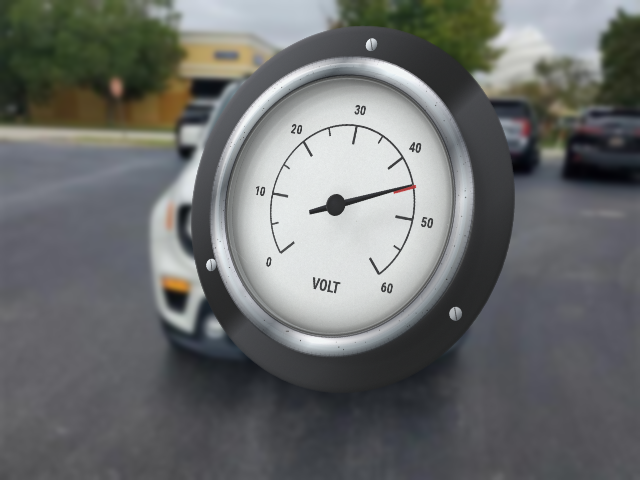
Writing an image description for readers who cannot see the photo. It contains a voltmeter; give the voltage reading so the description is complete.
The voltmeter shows 45 V
